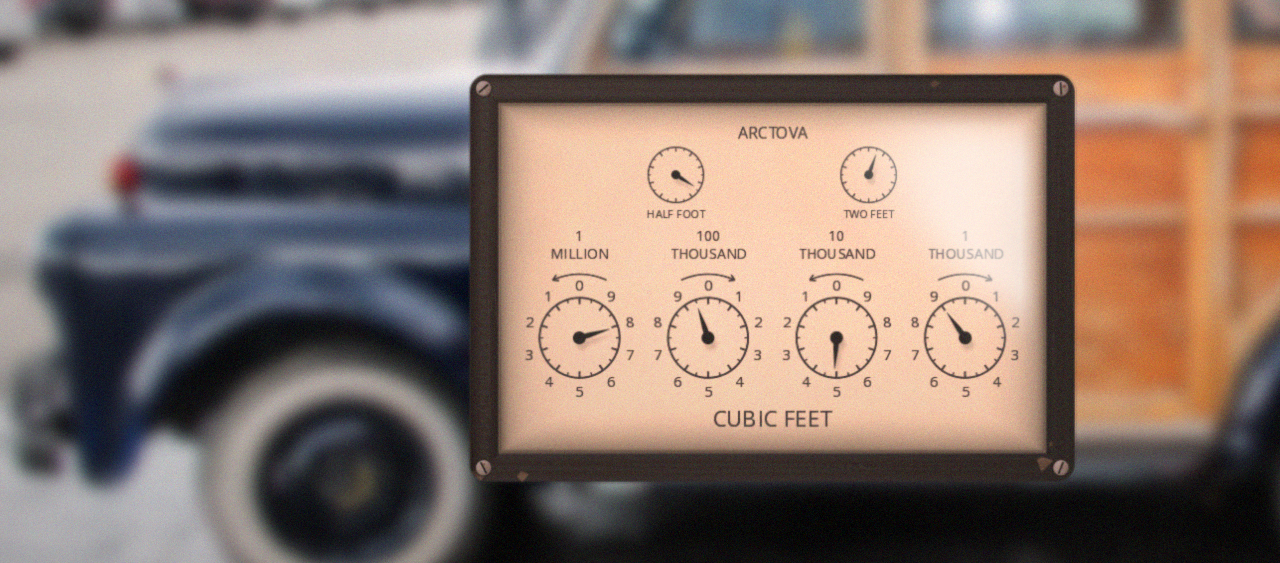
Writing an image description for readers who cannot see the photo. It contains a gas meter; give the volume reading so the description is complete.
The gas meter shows 794900 ft³
